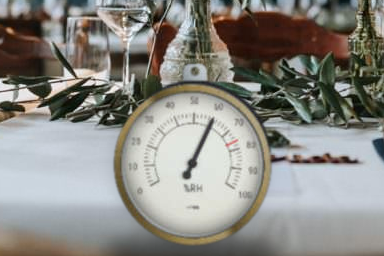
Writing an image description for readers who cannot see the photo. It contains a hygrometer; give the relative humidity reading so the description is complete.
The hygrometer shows 60 %
